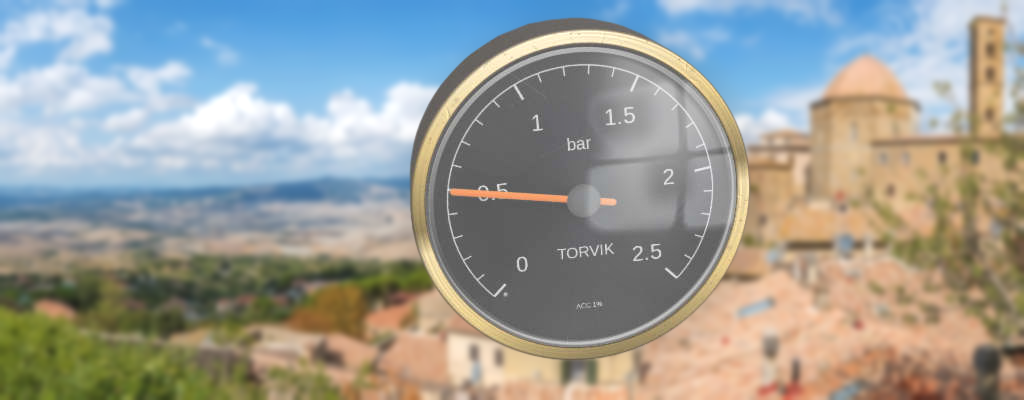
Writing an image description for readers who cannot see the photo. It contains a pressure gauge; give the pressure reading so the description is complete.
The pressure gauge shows 0.5 bar
